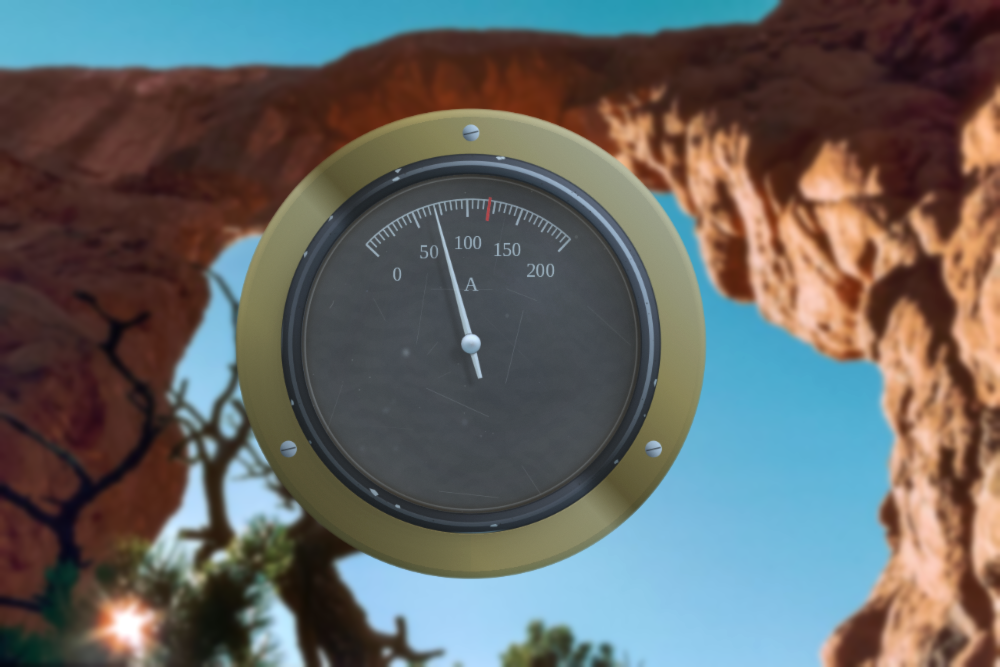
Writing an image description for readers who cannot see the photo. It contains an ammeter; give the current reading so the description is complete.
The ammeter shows 70 A
